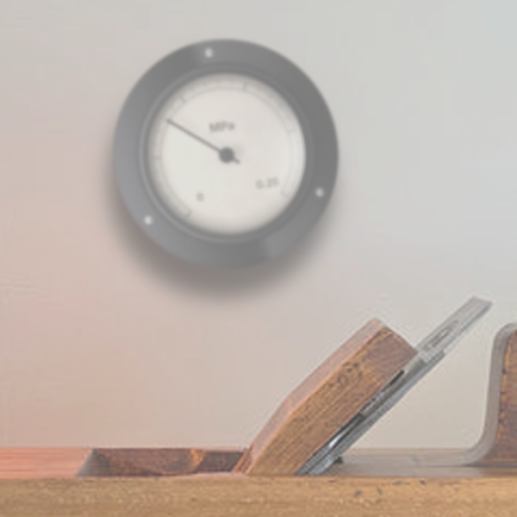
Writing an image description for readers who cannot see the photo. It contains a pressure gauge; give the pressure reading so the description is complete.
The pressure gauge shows 0.08 MPa
